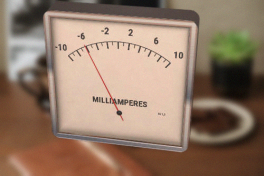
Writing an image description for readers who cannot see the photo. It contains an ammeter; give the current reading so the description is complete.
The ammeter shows -6 mA
